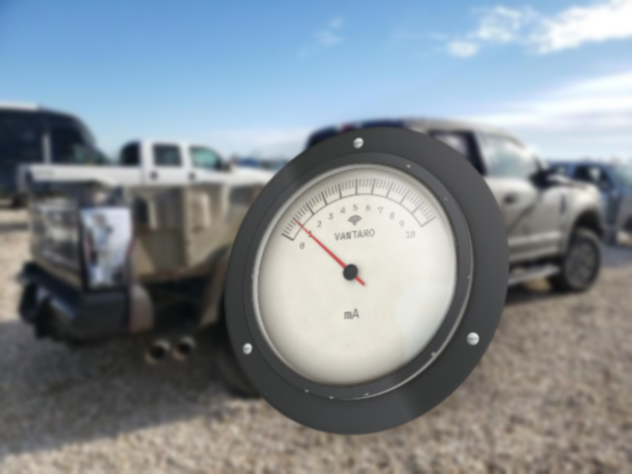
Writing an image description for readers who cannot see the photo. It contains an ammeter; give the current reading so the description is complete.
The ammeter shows 1 mA
